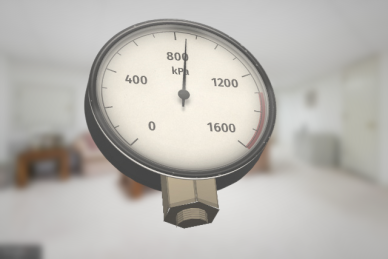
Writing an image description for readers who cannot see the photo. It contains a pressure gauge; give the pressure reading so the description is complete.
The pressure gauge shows 850 kPa
